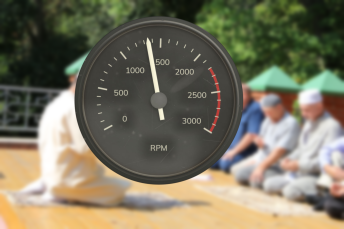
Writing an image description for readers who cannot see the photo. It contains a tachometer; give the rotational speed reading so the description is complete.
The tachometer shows 1350 rpm
